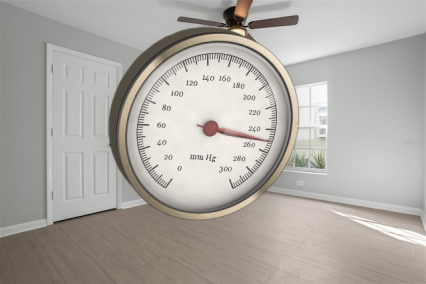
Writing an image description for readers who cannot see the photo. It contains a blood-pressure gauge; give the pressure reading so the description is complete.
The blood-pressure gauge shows 250 mmHg
